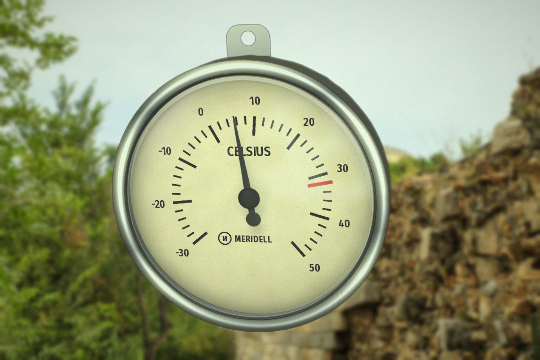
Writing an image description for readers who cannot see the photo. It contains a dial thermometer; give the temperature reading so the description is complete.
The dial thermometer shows 6 °C
